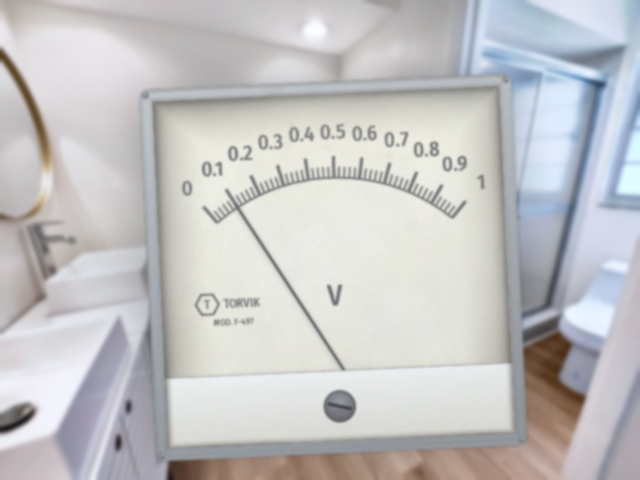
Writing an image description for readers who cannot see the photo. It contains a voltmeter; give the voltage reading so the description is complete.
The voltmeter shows 0.1 V
